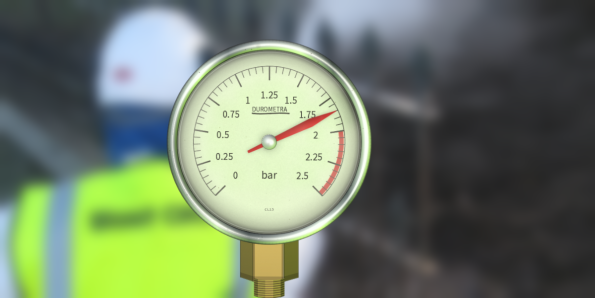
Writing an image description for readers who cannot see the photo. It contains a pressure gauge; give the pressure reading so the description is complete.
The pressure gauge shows 1.85 bar
